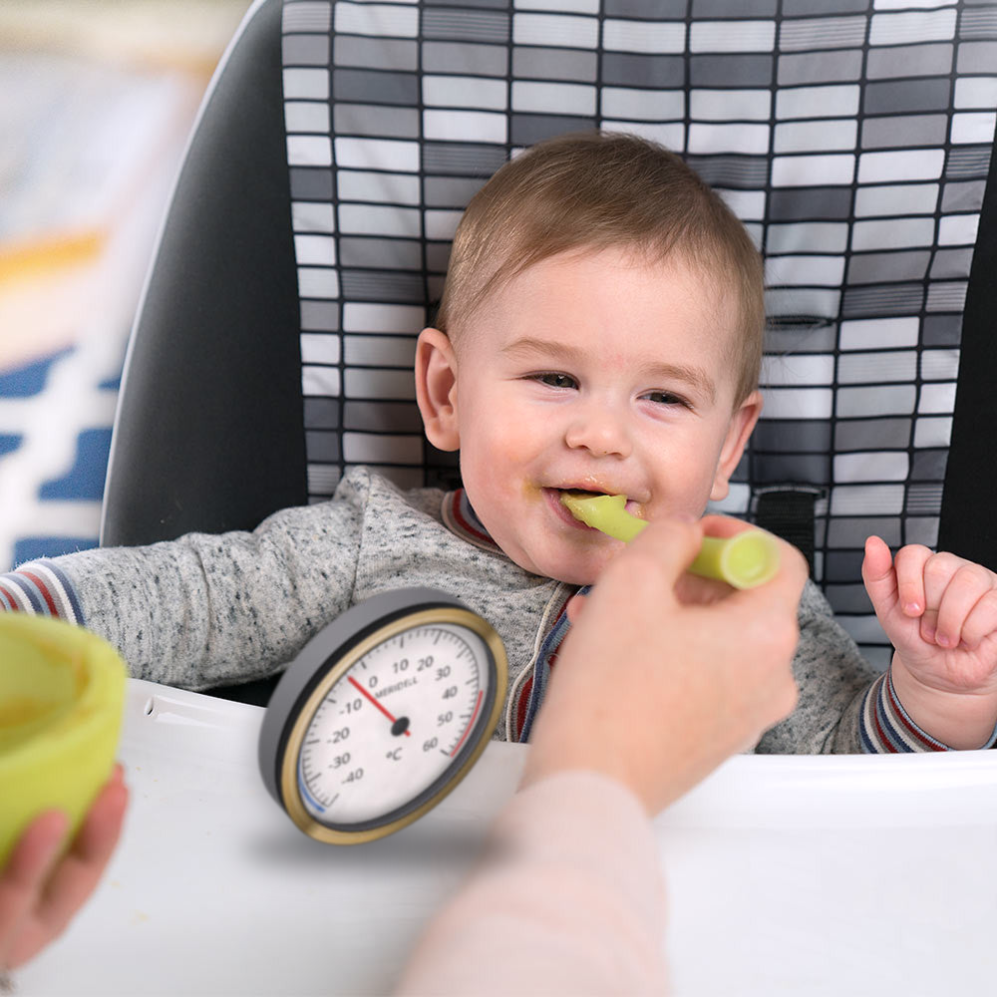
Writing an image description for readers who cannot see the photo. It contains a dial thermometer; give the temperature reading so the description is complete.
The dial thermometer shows -4 °C
